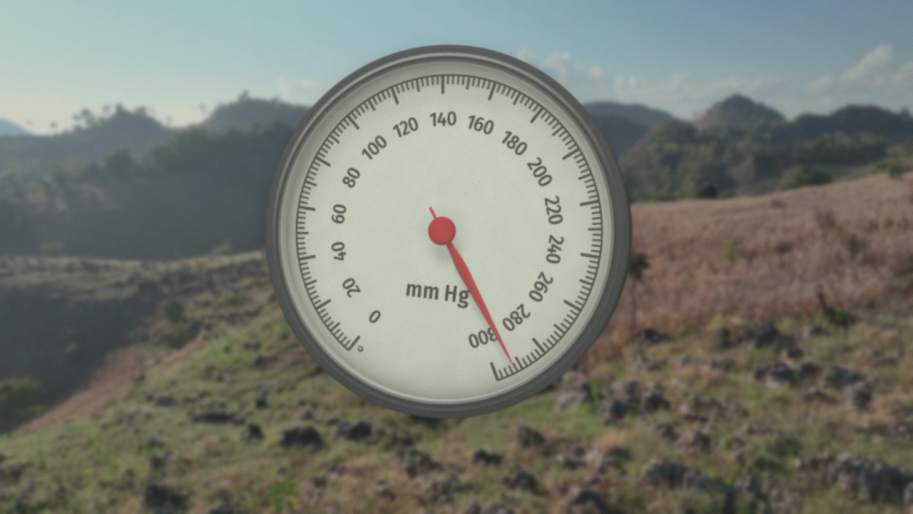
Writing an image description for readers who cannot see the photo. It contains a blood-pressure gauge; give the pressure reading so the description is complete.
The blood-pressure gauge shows 292 mmHg
